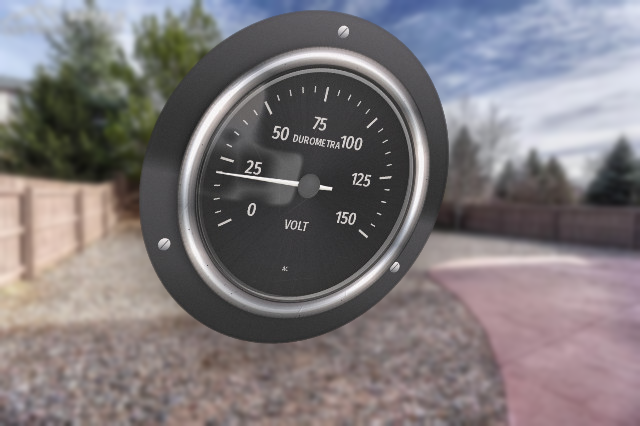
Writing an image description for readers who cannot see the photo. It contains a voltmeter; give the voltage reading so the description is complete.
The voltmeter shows 20 V
